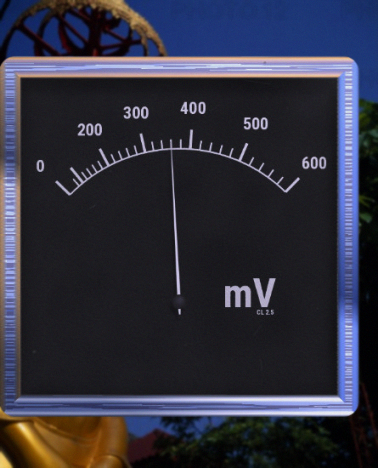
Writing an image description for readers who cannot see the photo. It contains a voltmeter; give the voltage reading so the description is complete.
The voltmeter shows 360 mV
